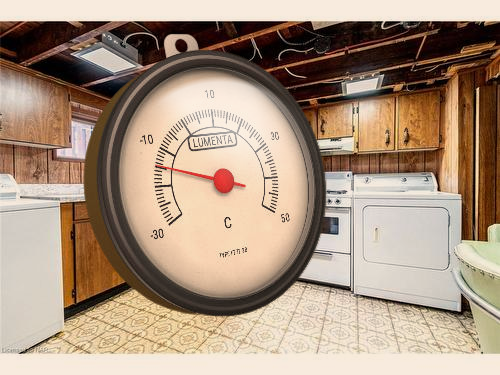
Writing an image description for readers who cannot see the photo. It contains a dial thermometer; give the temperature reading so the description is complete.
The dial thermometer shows -15 °C
